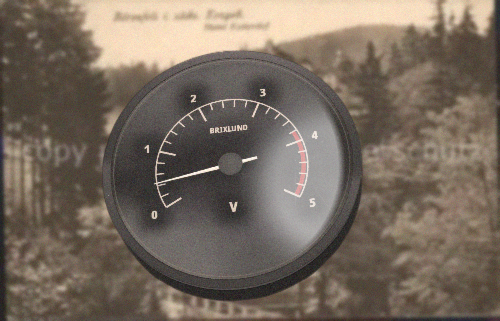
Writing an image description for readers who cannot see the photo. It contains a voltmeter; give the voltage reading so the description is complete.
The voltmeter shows 0.4 V
